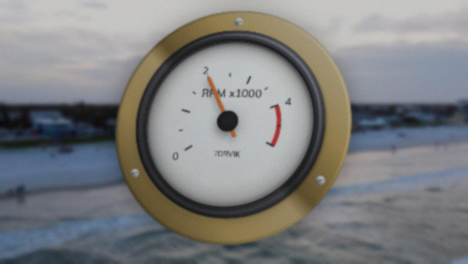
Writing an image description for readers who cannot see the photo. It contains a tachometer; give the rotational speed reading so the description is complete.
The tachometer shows 2000 rpm
